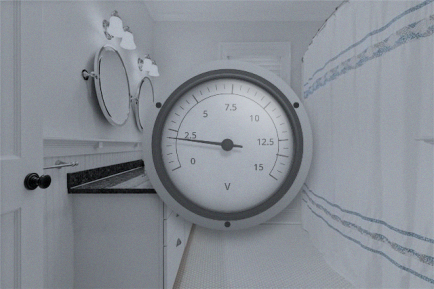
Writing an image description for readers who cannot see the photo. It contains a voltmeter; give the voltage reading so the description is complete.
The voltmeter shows 2 V
